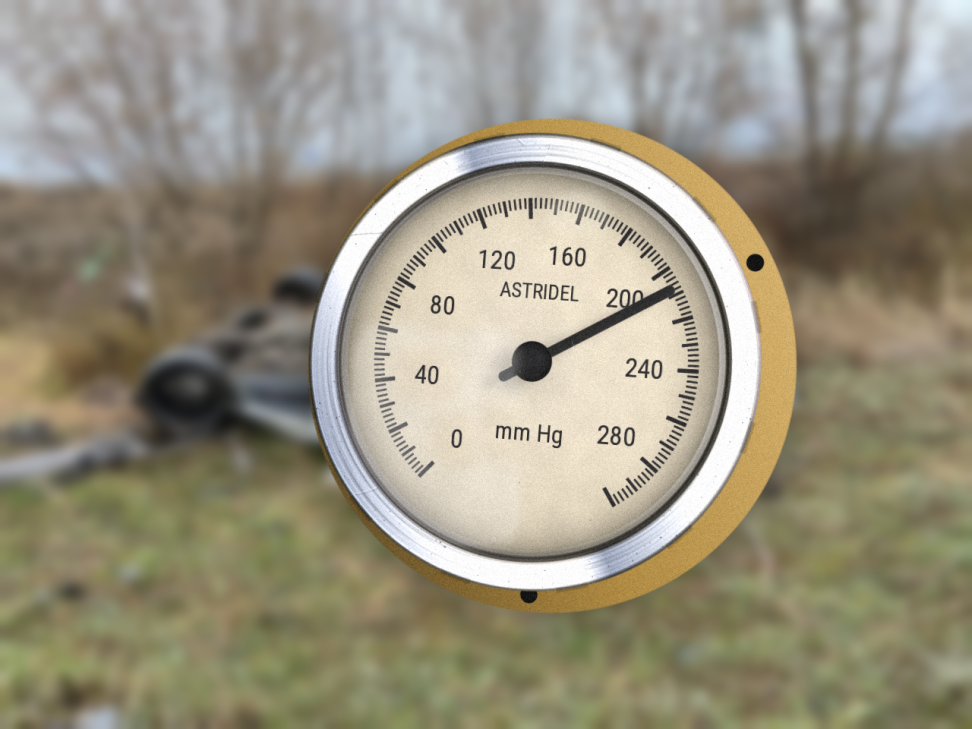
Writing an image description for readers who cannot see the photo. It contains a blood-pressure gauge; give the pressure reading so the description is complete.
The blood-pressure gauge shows 208 mmHg
